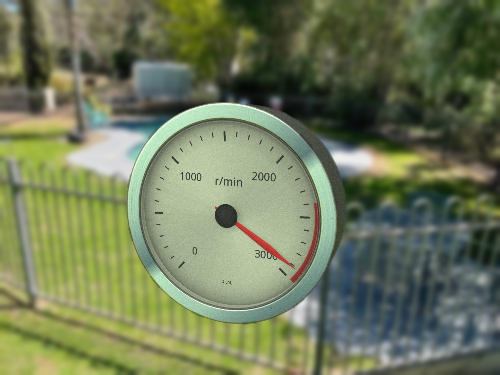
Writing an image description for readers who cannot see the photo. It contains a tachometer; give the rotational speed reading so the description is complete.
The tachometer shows 2900 rpm
